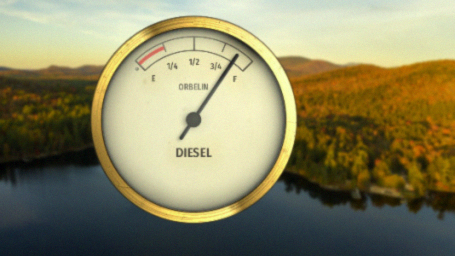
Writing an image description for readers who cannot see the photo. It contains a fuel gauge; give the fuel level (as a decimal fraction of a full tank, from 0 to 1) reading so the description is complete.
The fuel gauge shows 0.875
